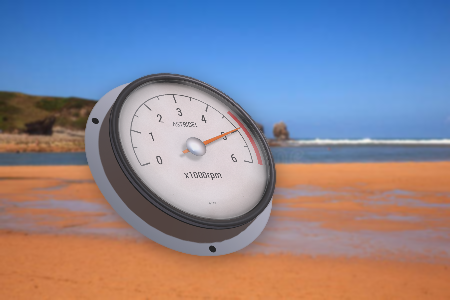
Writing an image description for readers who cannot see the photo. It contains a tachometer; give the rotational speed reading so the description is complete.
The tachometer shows 5000 rpm
